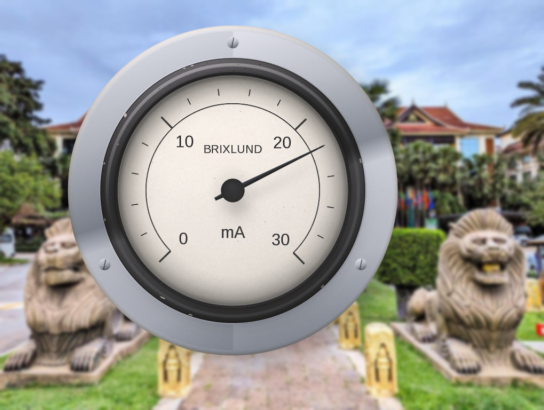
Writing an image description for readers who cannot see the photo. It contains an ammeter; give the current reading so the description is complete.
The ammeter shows 22 mA
